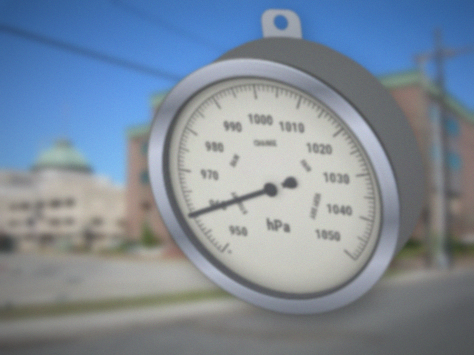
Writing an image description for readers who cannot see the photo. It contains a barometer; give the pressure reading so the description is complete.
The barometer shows 960 hPa
